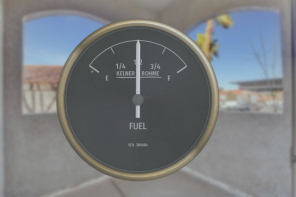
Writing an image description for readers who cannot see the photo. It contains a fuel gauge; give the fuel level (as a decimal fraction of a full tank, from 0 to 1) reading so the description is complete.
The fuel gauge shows 0.5
